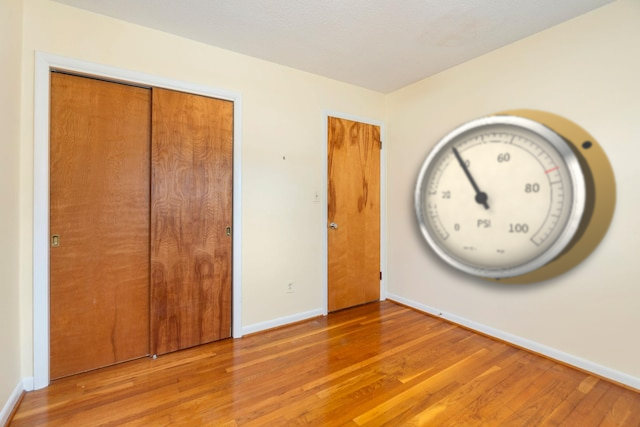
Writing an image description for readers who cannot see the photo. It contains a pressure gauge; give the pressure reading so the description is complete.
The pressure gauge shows 40 psi
